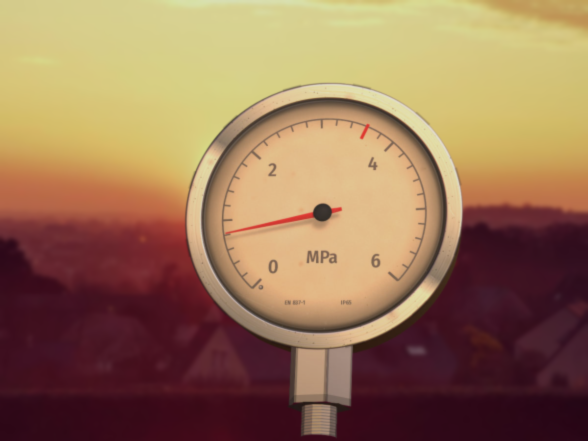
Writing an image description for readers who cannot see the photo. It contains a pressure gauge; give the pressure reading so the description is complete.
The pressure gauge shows 0.8 MPa
